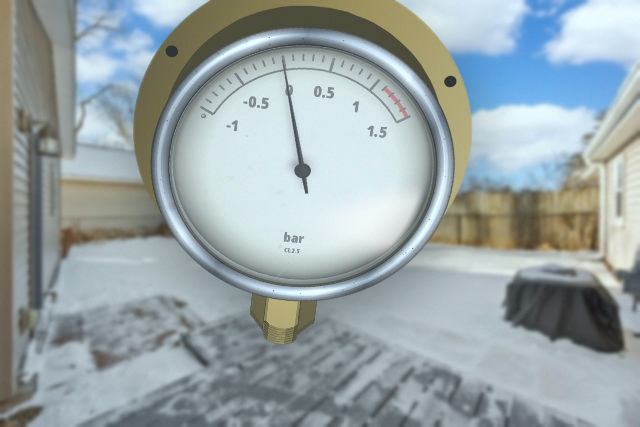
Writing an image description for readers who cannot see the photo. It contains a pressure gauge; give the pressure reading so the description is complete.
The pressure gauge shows 0 bar
